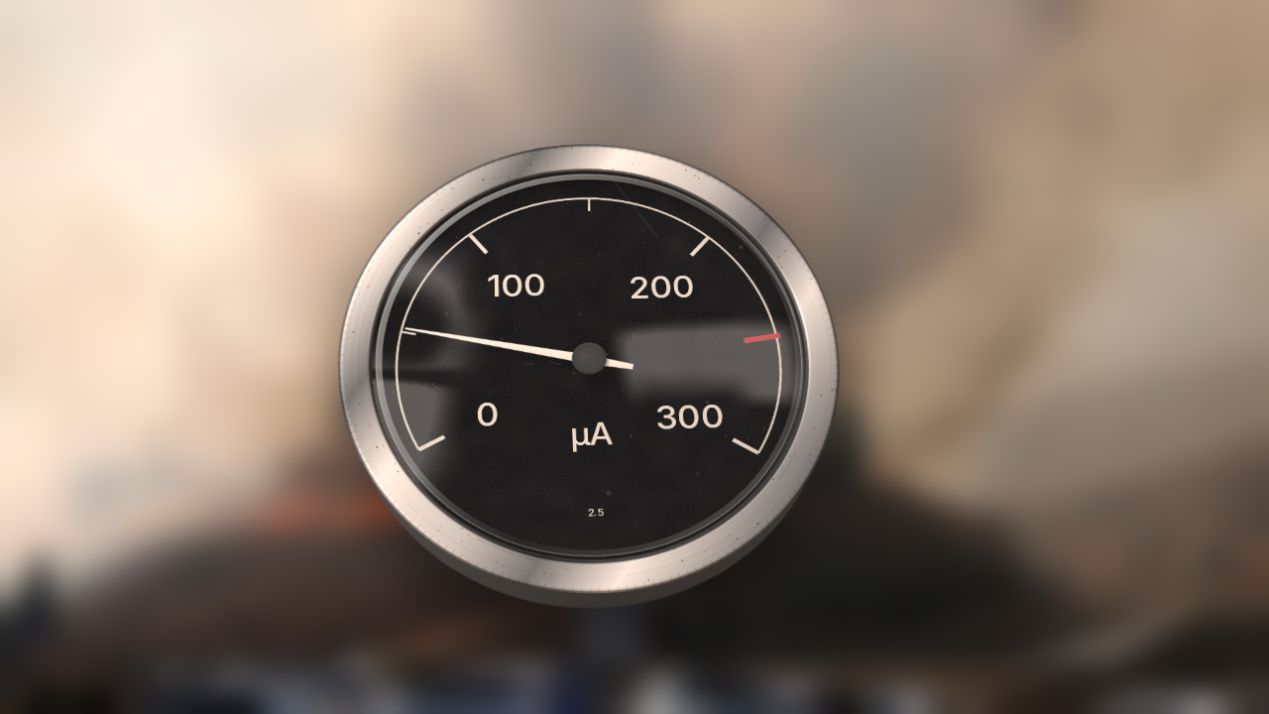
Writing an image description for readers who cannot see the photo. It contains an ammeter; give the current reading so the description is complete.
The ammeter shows 50 µA
